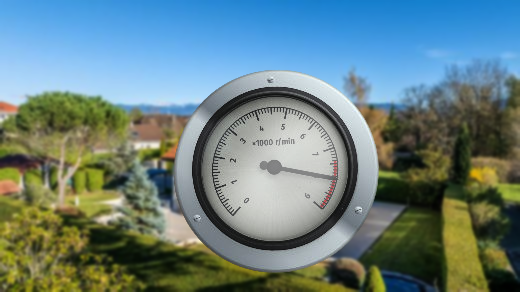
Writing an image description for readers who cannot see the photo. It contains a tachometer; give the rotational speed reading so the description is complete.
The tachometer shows 8000 rpm
